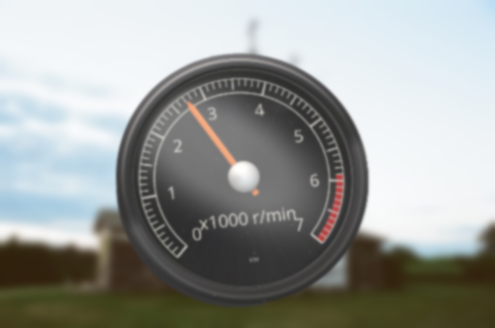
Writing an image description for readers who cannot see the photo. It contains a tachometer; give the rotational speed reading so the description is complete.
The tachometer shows 2700 rpm
